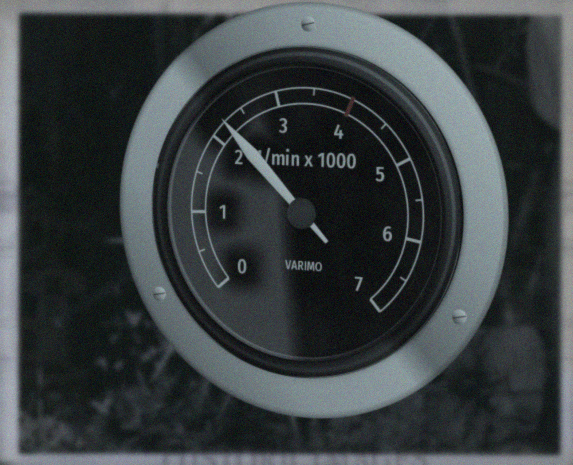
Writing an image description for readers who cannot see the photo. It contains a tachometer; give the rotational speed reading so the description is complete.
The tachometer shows 2250 rpm
